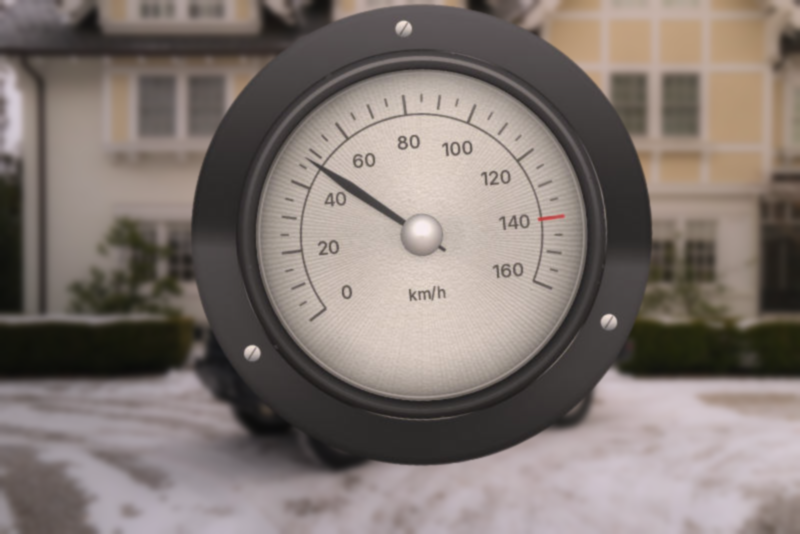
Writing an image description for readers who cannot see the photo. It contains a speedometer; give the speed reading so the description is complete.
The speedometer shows 47.5 km/h
